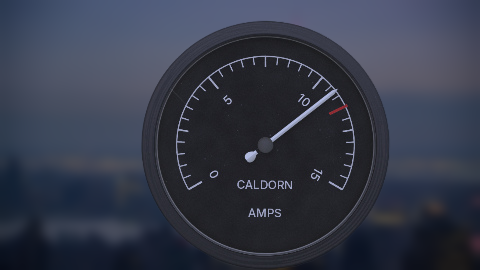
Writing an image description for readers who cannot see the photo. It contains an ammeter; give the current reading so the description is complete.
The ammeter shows 10.75 A
